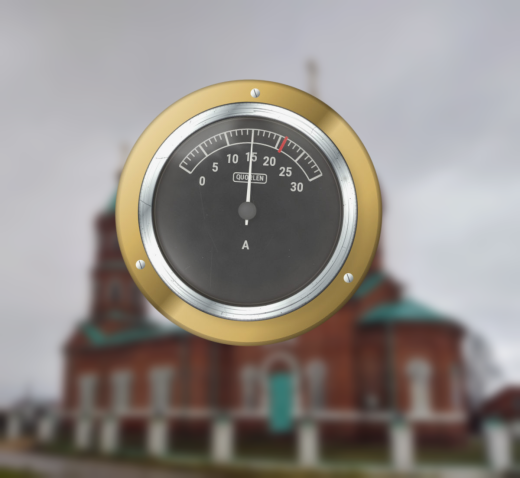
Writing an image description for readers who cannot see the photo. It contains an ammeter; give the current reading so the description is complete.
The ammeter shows 15 A
